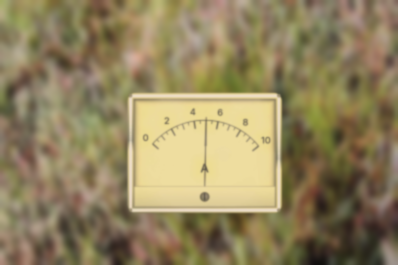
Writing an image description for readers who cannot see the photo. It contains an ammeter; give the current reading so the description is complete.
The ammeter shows 5 A
